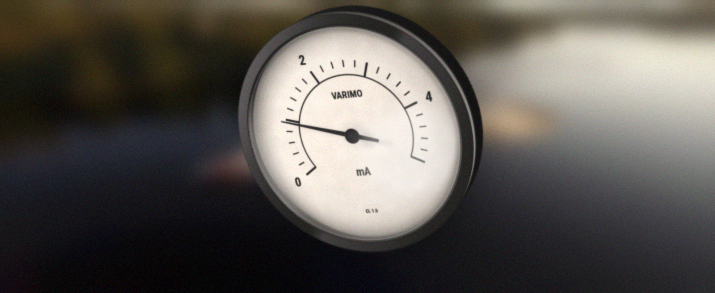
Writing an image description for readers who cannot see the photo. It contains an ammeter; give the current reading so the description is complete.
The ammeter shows 1 mA
